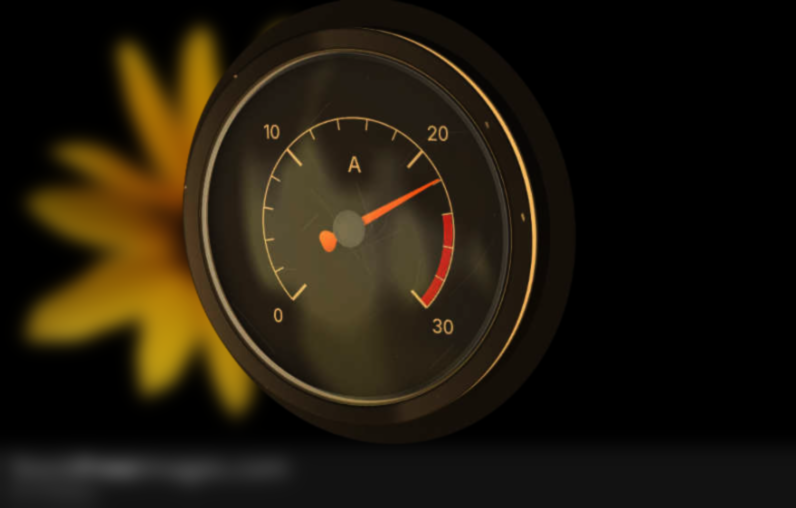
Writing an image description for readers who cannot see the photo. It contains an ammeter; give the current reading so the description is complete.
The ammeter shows 22 A
